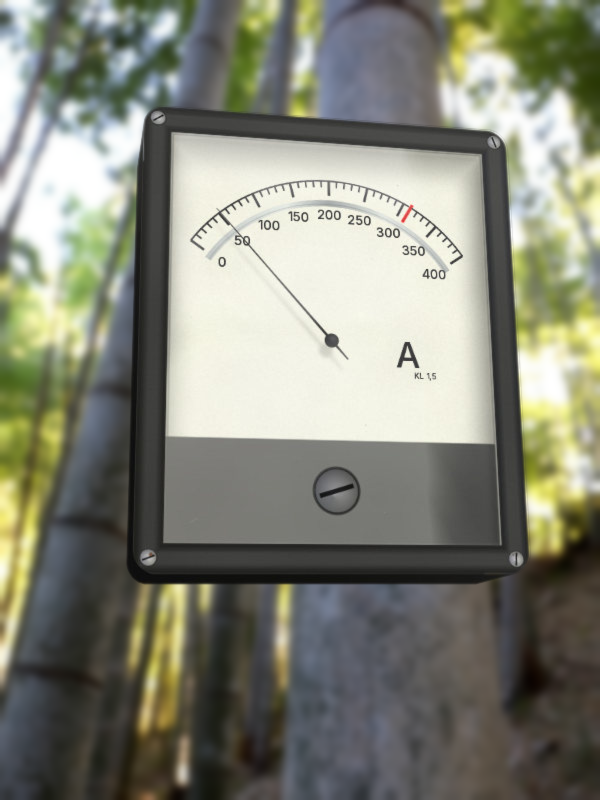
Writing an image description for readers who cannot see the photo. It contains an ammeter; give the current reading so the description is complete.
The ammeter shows 50 A
